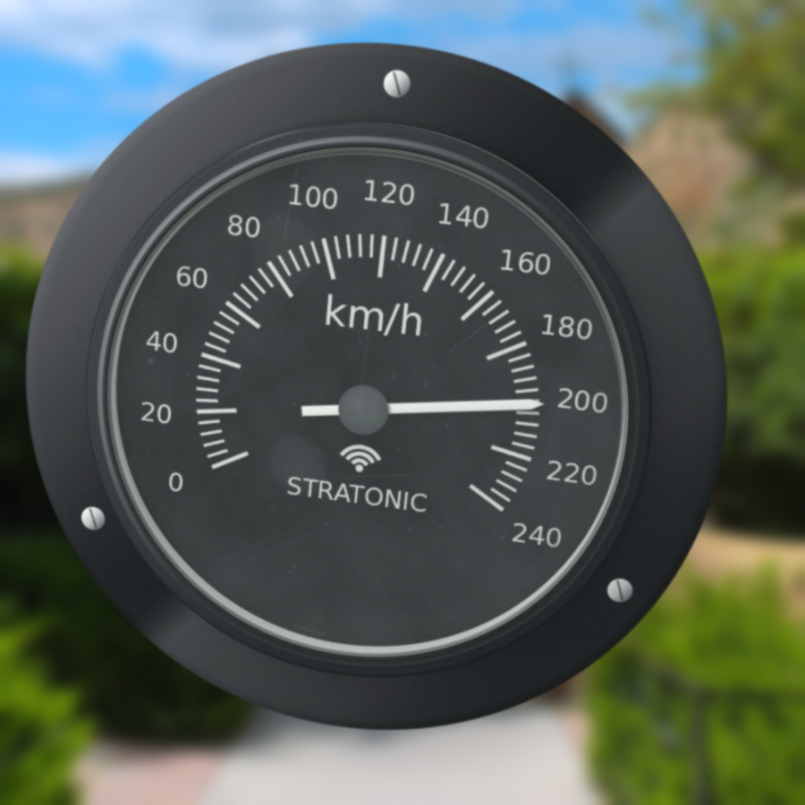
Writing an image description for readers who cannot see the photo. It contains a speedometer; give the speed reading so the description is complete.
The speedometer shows 200 km/h
